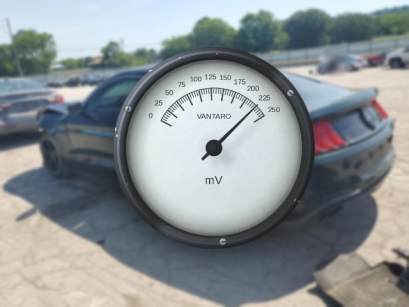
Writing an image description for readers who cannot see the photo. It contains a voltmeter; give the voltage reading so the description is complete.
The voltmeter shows 225 mV
